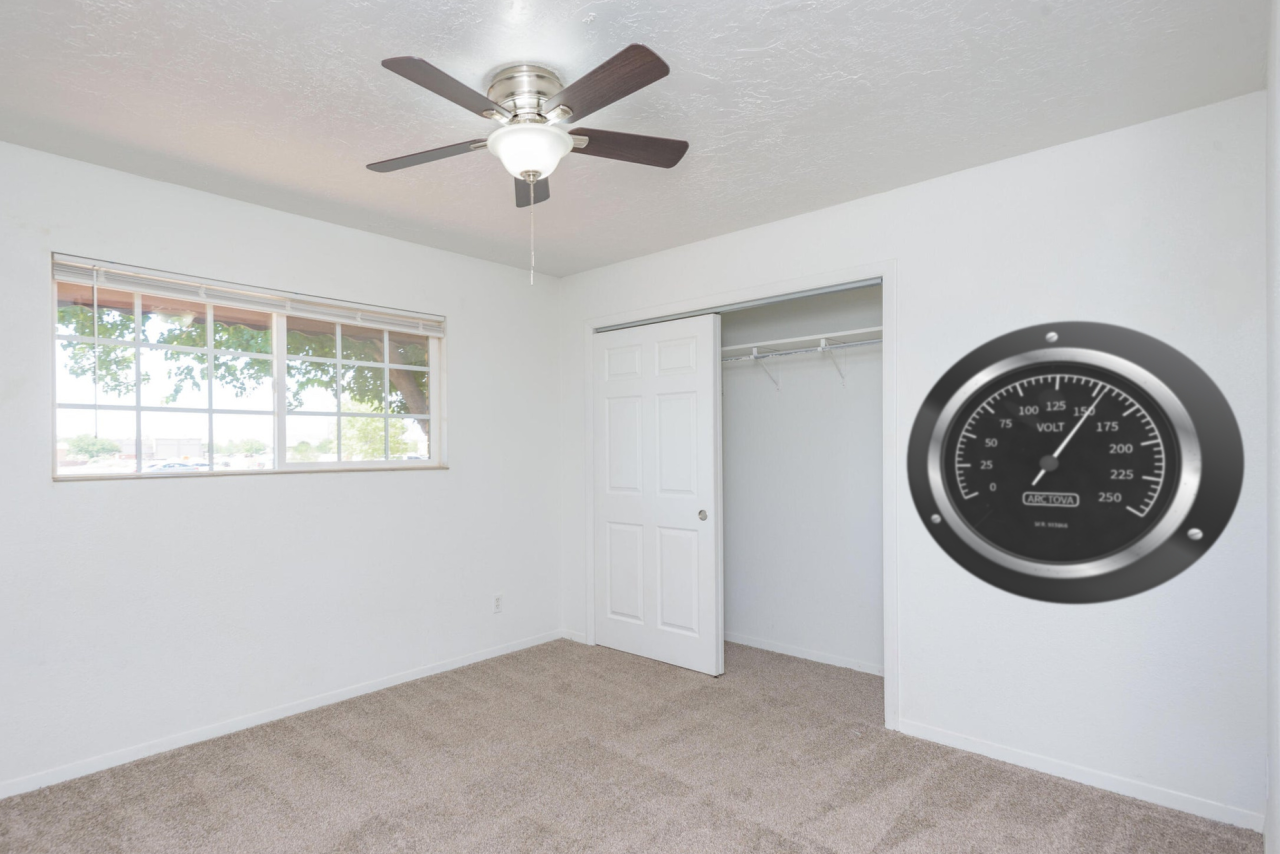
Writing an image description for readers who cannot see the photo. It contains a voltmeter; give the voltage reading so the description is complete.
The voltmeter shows 155 V
